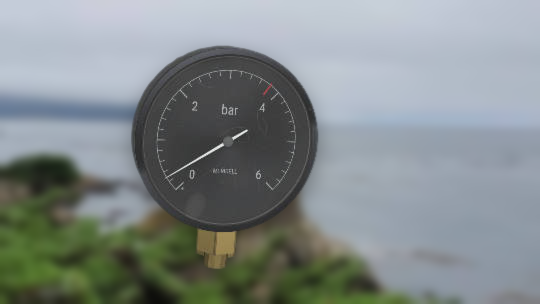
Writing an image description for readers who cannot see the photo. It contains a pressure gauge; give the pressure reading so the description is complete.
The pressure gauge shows 0.3 bar
